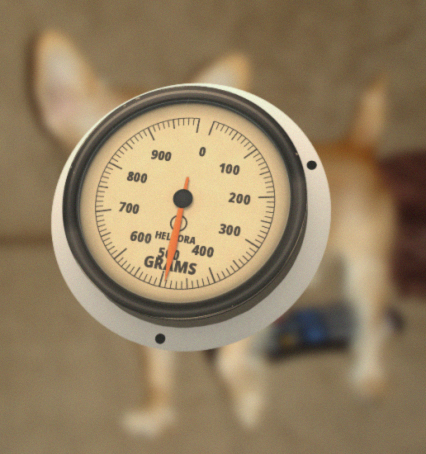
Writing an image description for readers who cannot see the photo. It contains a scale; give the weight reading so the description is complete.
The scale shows 490 g
